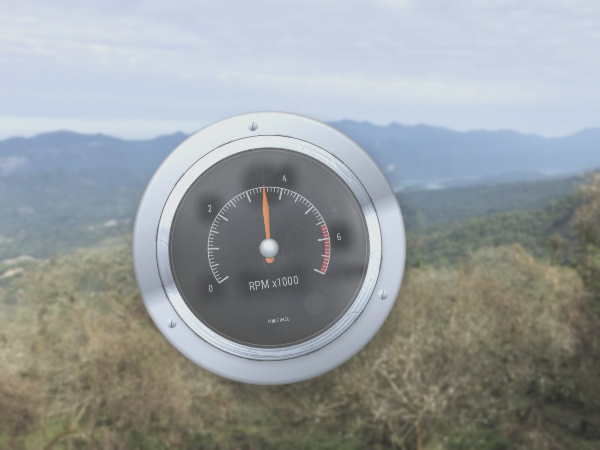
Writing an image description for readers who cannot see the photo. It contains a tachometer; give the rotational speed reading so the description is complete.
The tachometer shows 3500 rpm
